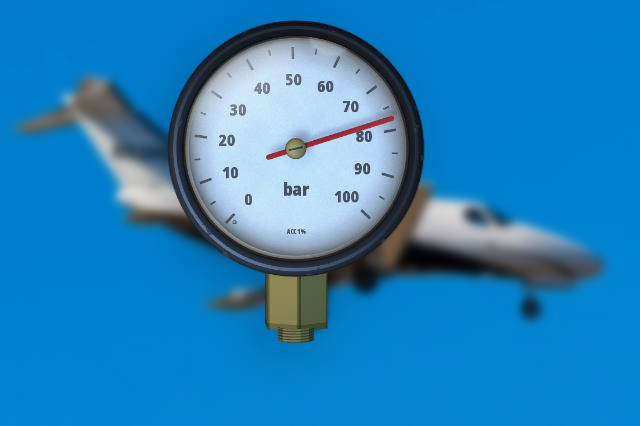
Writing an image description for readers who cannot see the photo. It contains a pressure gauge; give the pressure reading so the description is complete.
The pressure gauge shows 77.5 bar
